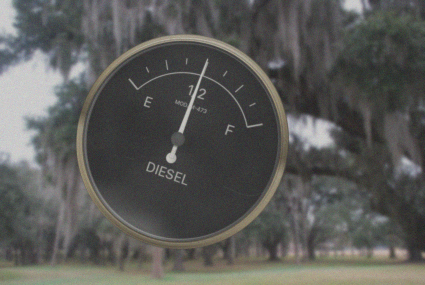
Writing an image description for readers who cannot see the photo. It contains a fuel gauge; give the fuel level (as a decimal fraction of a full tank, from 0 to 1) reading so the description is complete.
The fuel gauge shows 0.5
